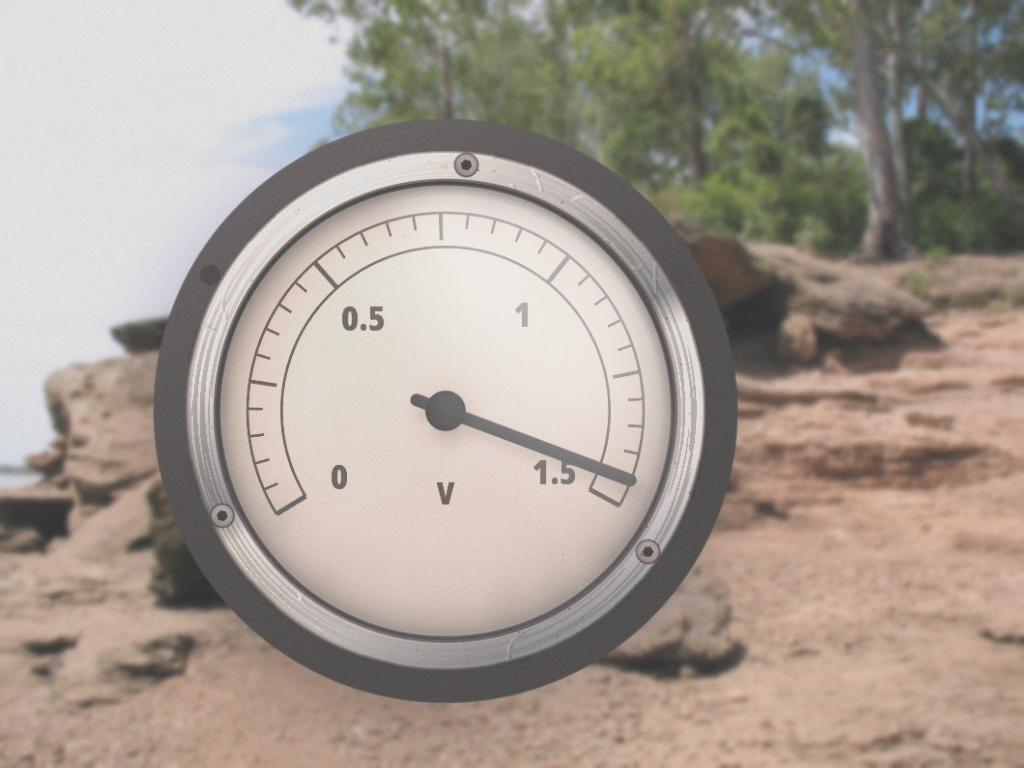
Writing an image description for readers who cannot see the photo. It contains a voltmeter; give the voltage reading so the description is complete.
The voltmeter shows 1.45 V
